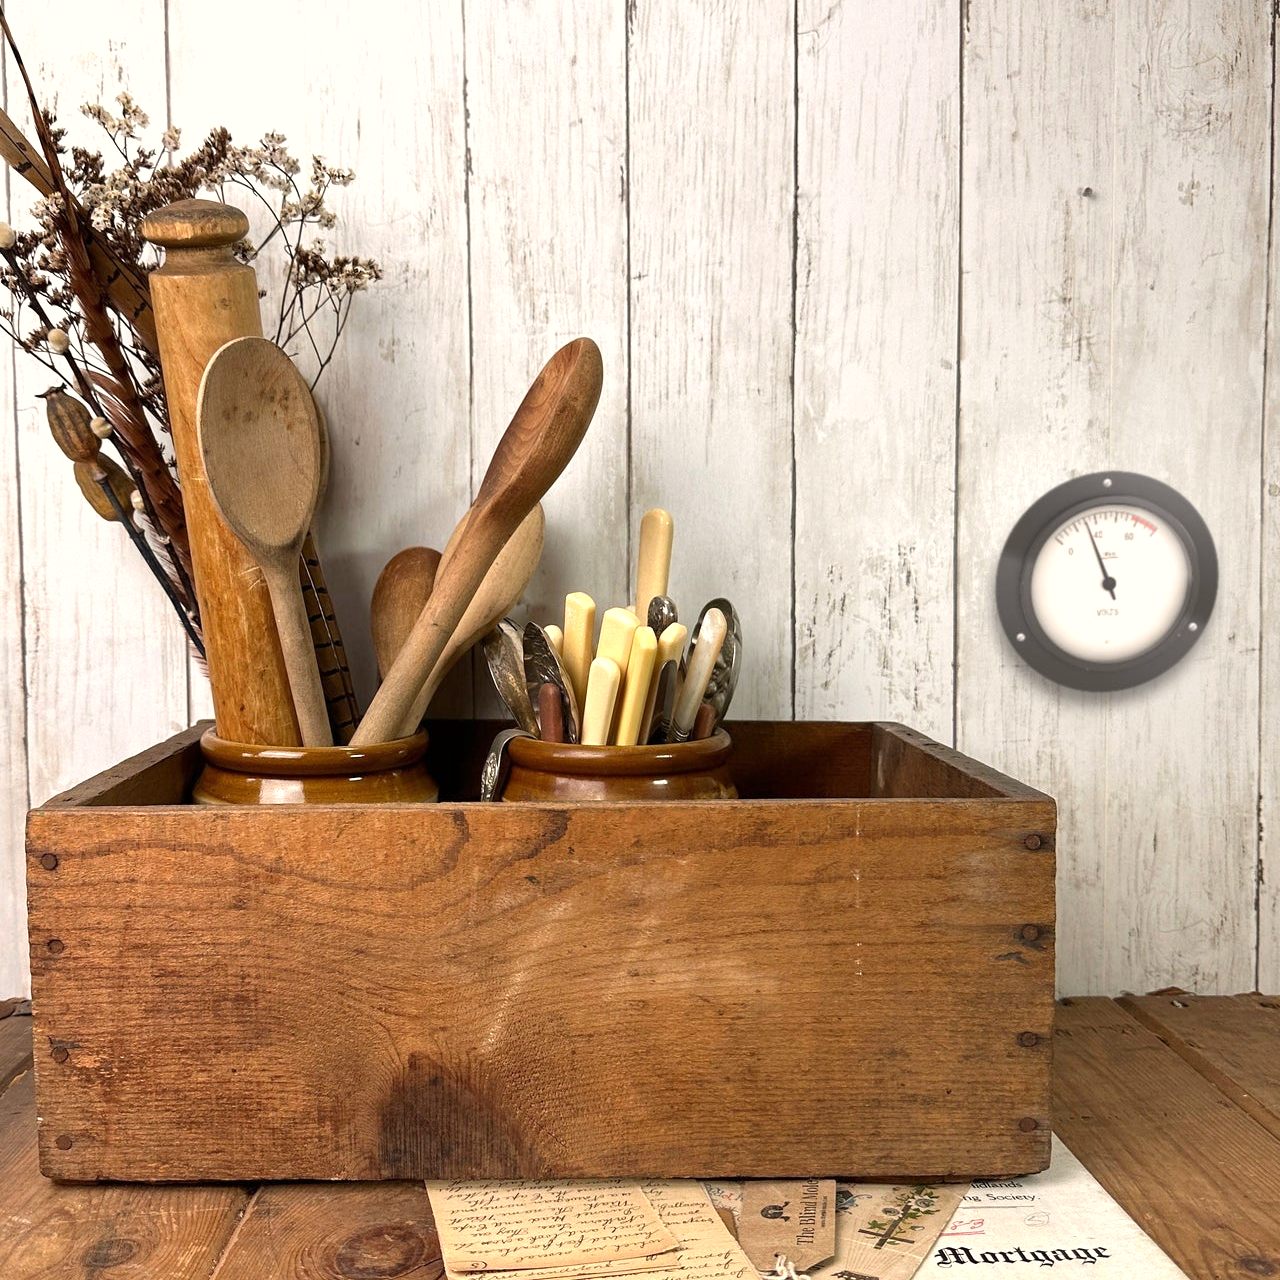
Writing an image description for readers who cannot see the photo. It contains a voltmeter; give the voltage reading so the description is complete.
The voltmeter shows 30 V
